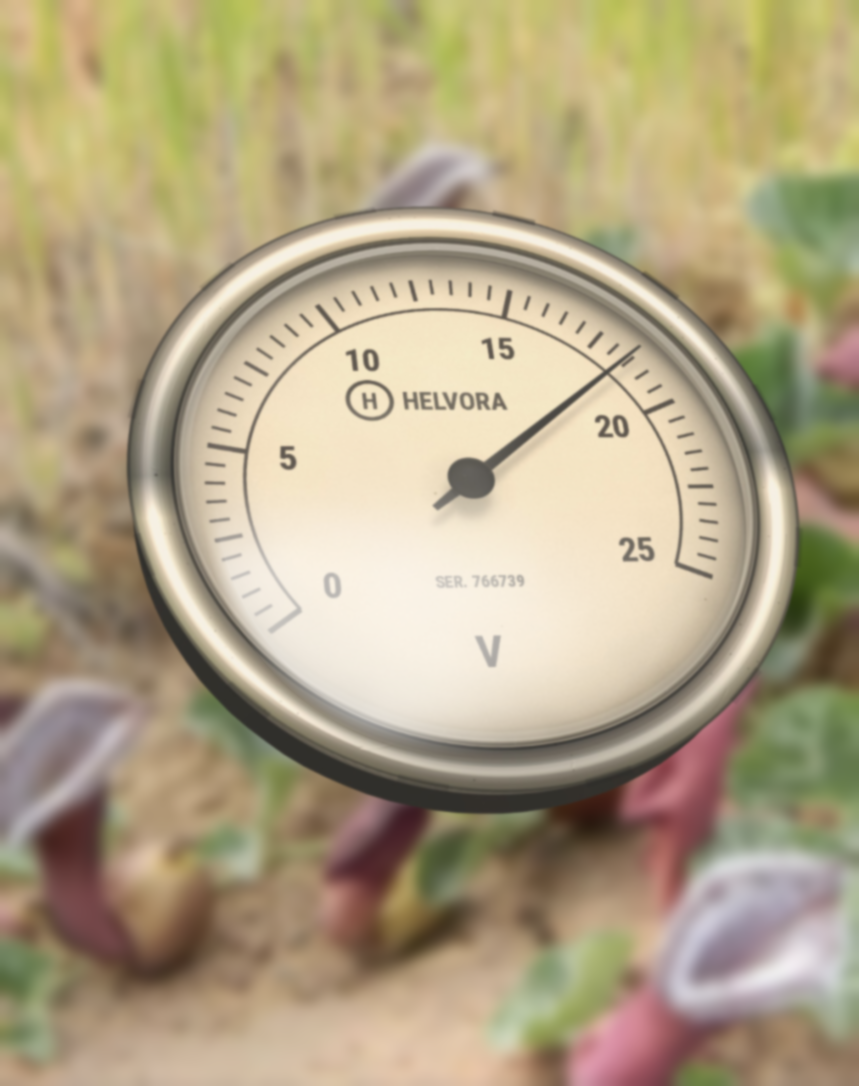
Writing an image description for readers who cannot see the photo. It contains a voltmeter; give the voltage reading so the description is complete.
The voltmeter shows 18.5 V
